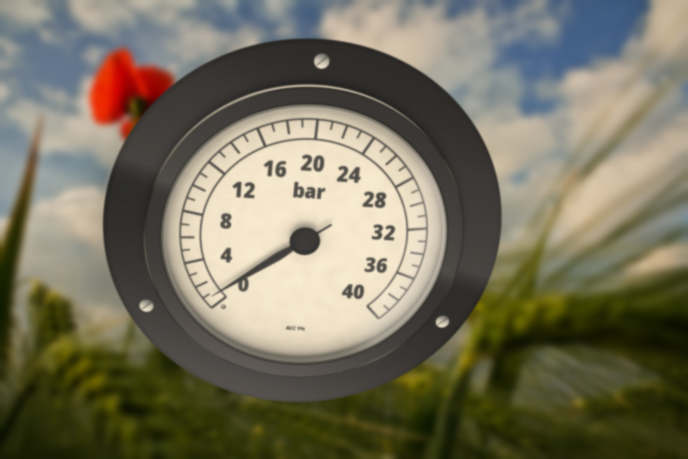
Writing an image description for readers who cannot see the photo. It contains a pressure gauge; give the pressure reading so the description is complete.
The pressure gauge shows 1 bar
